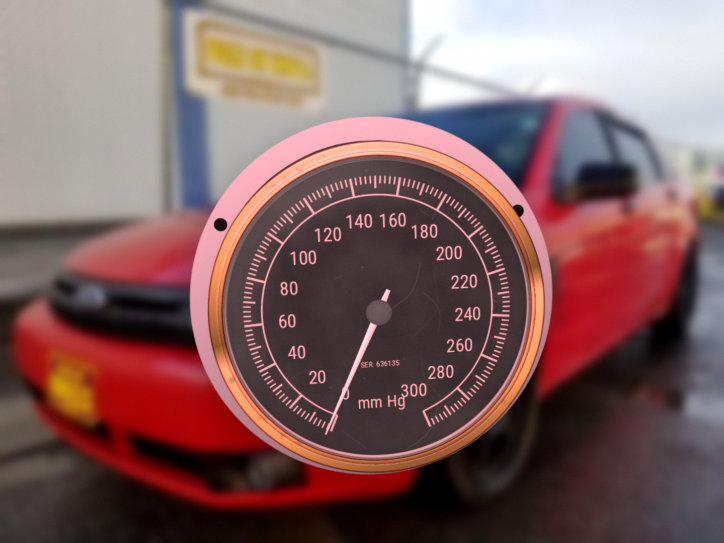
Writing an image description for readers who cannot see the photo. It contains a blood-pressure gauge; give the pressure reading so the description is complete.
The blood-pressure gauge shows 2 mmHg
